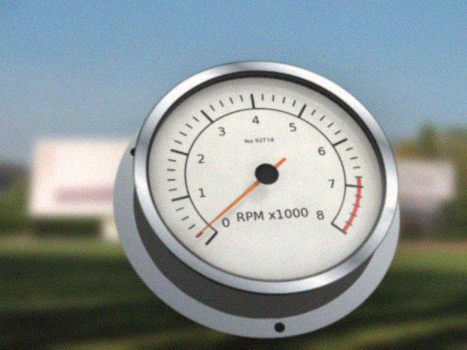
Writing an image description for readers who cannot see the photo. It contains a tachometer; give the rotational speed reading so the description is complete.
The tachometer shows 200 rpm
